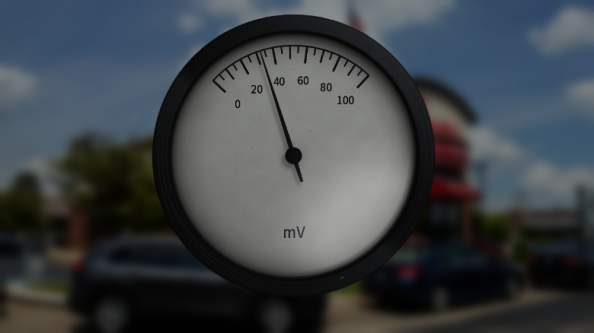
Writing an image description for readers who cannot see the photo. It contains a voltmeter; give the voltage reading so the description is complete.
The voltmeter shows 32.5 mV
